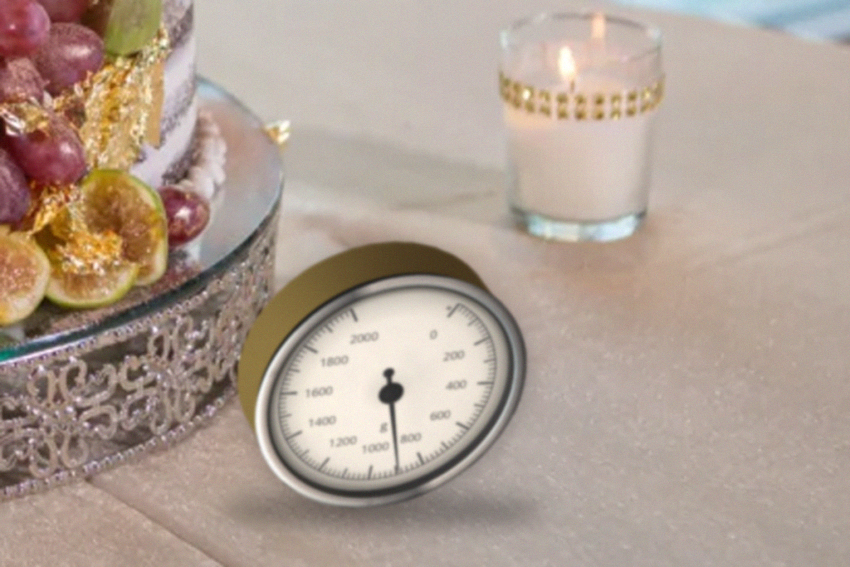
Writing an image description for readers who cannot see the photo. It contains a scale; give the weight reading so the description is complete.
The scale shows 900 g
